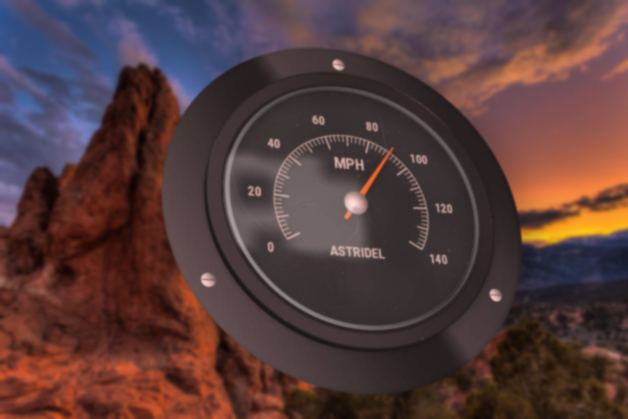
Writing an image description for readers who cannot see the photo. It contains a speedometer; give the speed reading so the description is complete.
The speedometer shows 90 mph
